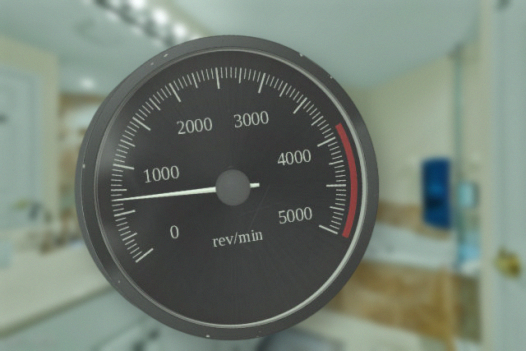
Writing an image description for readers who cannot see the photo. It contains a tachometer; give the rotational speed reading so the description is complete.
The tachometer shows 650 rpm
